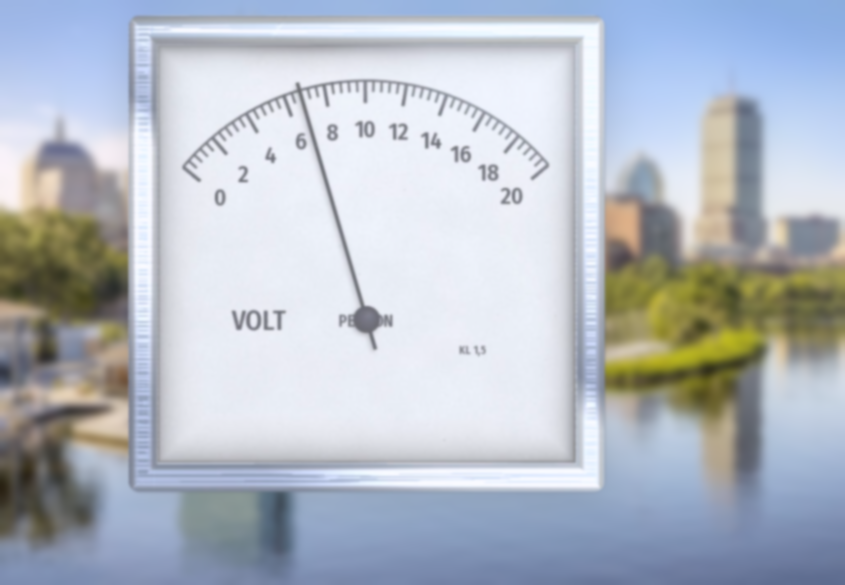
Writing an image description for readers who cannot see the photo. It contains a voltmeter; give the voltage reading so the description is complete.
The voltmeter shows 6.8 V
